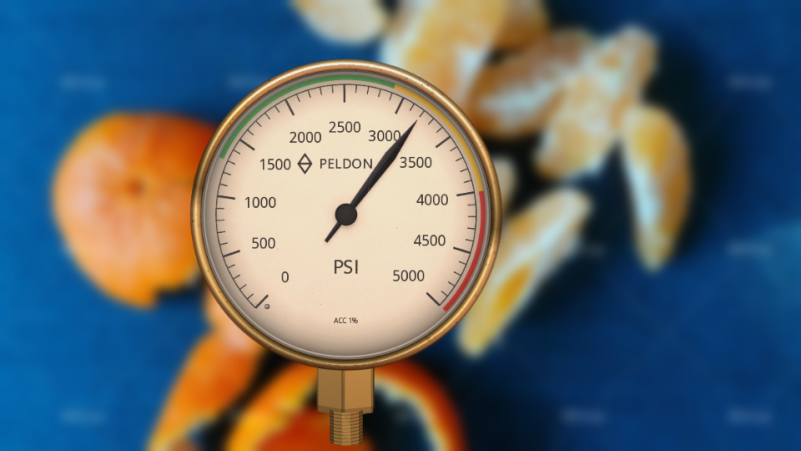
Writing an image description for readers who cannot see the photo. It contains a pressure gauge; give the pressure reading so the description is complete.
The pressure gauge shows 3200 psi
